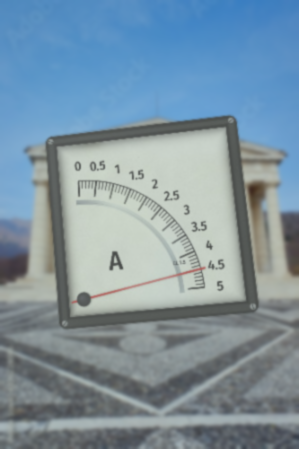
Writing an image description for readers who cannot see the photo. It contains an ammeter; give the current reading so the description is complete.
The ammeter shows 4.5 A
